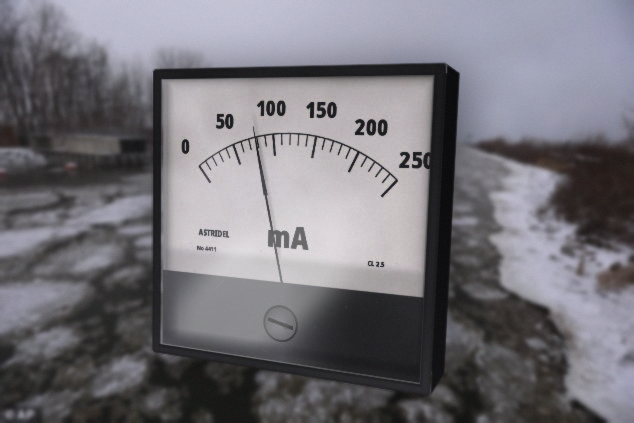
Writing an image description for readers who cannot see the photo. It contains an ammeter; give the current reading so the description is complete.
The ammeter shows 80 mA
